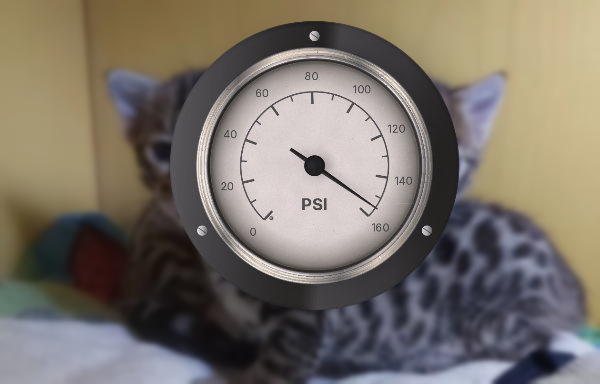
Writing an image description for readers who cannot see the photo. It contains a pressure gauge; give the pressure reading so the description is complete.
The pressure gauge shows 155 psi
